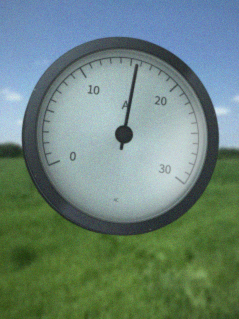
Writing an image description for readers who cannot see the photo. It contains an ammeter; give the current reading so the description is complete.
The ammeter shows 15.5 A
